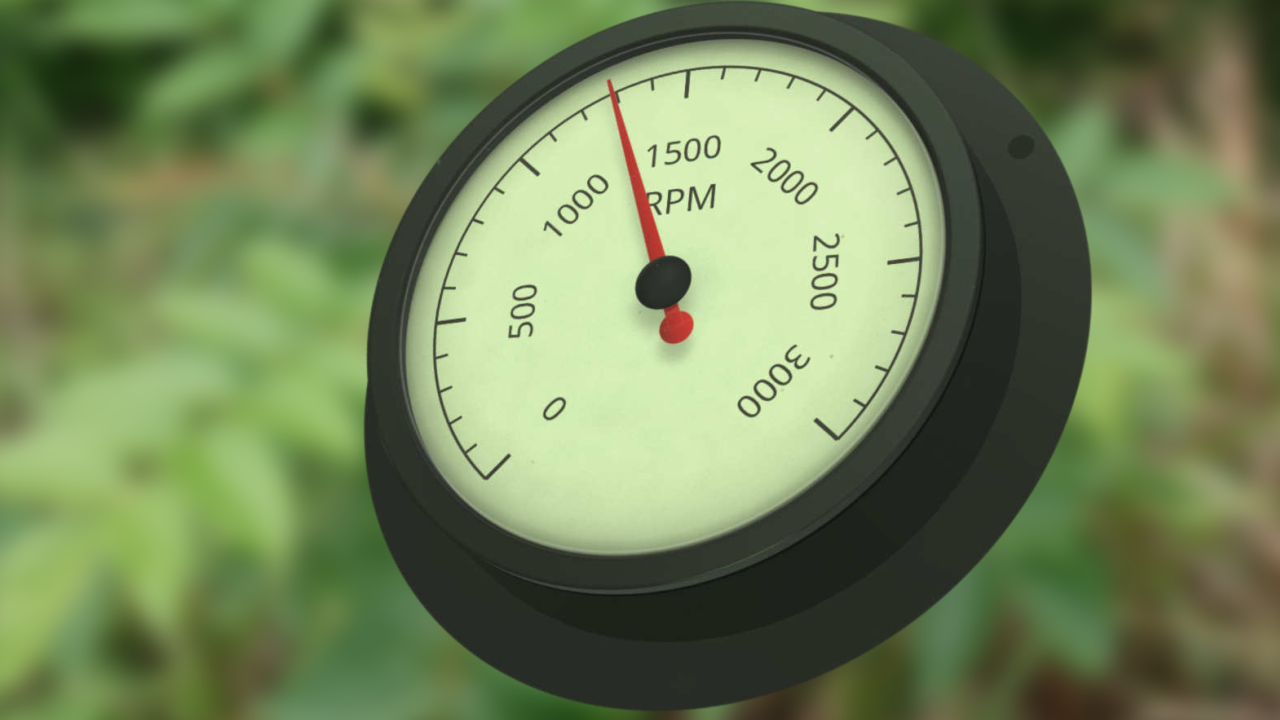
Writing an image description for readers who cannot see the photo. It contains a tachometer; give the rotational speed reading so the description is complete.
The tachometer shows 1300 rpm
